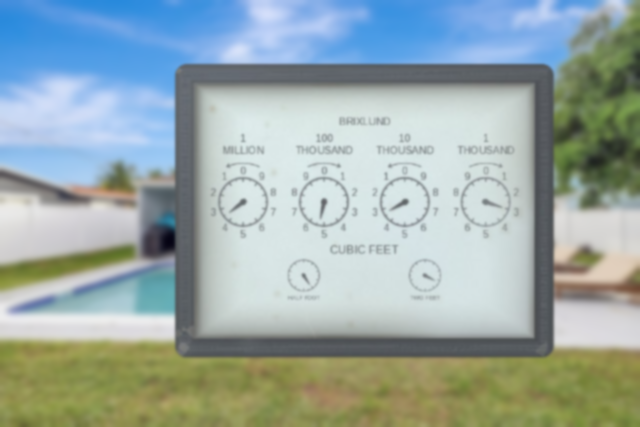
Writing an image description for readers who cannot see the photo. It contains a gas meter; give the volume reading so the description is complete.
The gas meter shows 353300 ft³
